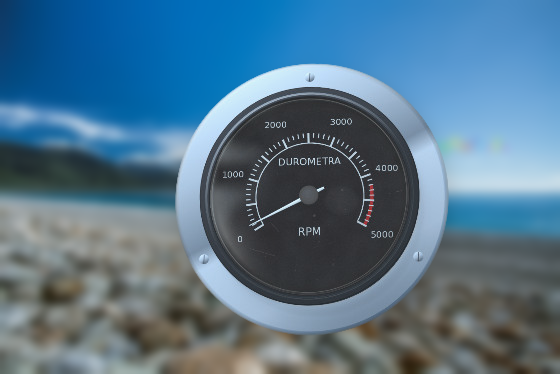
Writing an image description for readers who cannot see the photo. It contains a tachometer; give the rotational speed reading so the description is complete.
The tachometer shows 100 rpm
